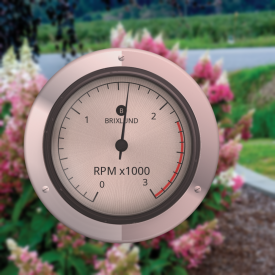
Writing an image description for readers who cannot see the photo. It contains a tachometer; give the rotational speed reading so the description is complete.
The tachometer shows 1600 rpm
